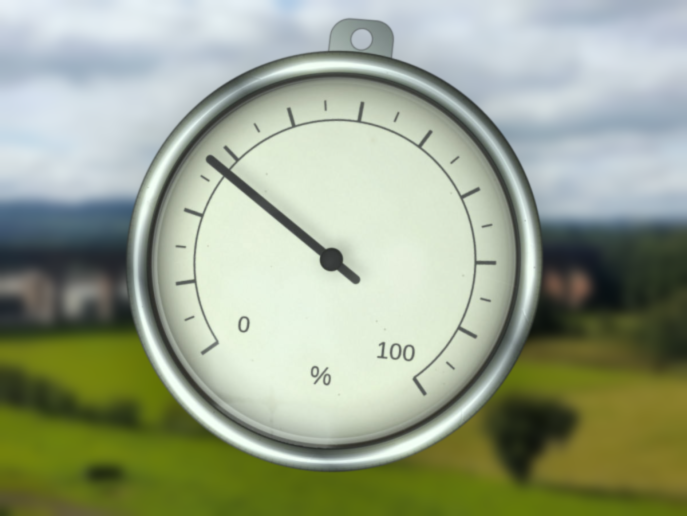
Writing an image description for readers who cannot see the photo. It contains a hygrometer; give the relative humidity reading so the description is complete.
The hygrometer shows 27.5 %
